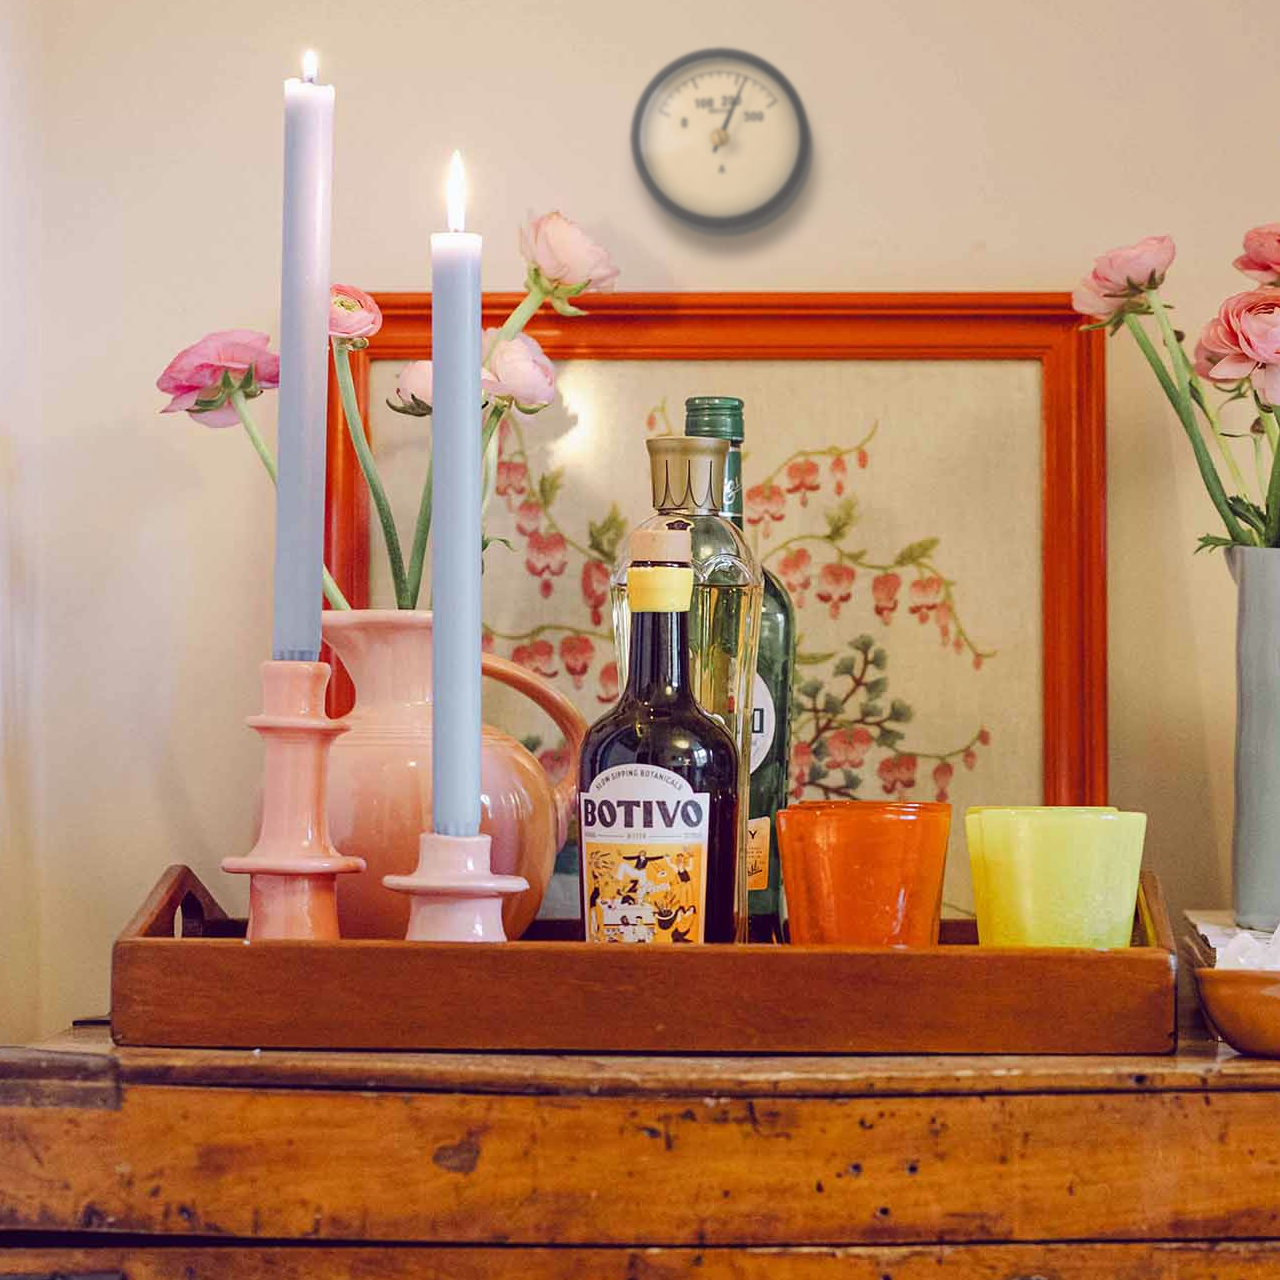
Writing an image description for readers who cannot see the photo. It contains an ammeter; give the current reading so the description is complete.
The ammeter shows 220 A
